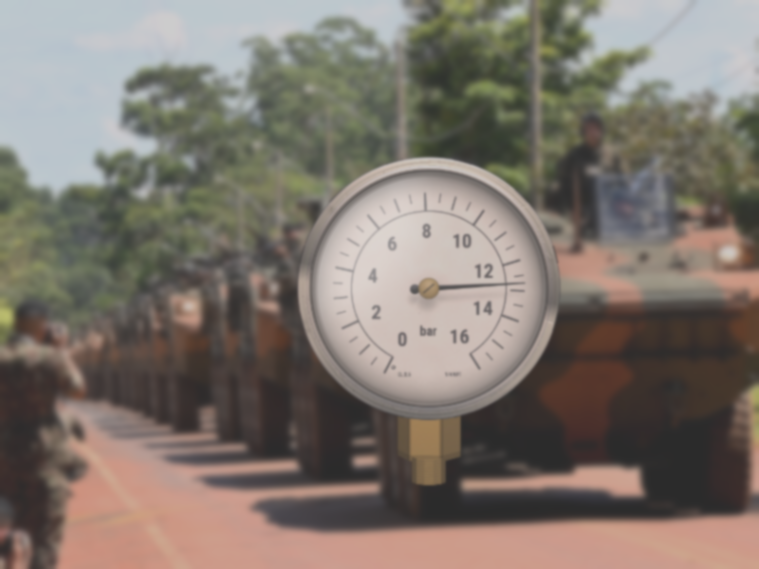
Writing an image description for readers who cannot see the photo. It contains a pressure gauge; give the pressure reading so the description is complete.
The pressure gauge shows 12.75 bar
